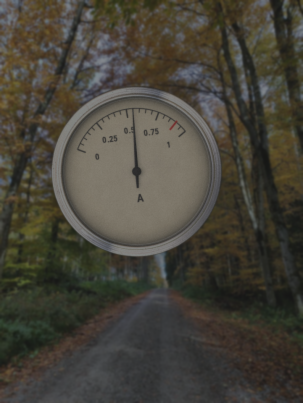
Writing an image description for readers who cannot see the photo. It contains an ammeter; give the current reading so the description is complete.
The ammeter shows 0.55 A
